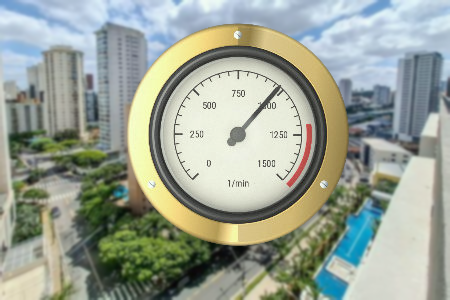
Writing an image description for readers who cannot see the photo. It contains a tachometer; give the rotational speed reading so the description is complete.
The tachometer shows 975 rpm
